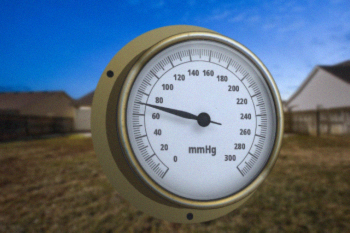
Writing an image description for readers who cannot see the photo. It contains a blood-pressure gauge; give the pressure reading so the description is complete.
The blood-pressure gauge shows 70 mmHg
